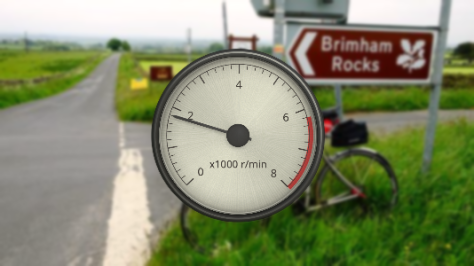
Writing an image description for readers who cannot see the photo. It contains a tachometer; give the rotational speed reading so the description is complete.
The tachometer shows 1800 rpm
